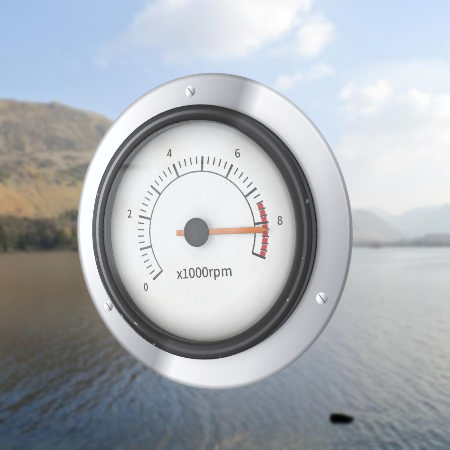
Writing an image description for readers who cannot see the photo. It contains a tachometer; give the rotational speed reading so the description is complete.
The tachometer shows 8200 rpm
